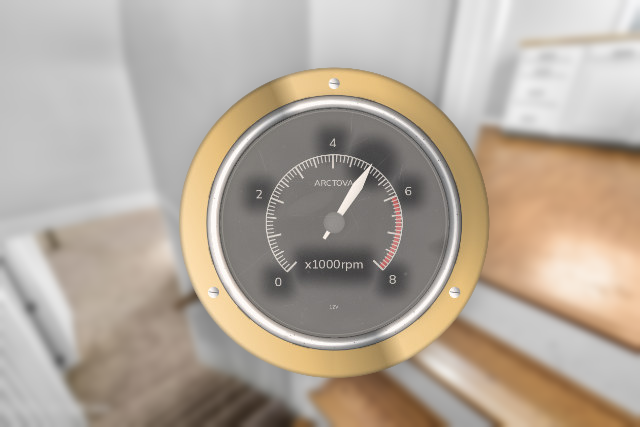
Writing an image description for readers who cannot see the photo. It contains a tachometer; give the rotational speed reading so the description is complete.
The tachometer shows 5000 rpm
